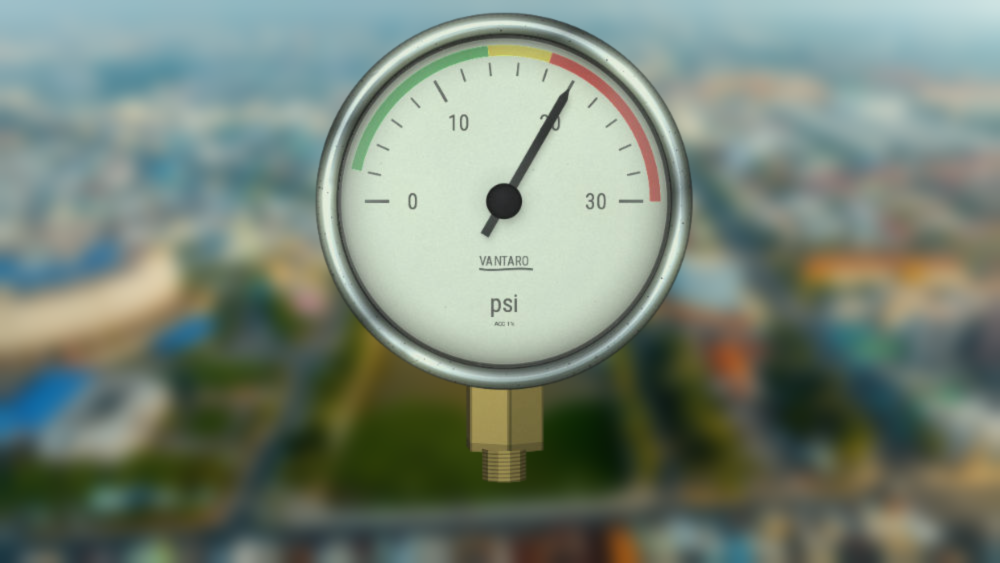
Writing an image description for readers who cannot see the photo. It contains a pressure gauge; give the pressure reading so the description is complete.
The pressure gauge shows 20 psi
